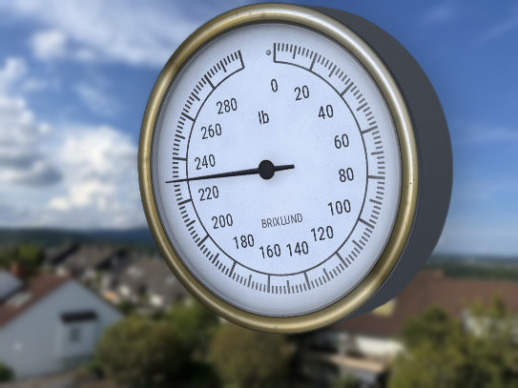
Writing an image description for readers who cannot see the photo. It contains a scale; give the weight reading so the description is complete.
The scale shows 230 lb
